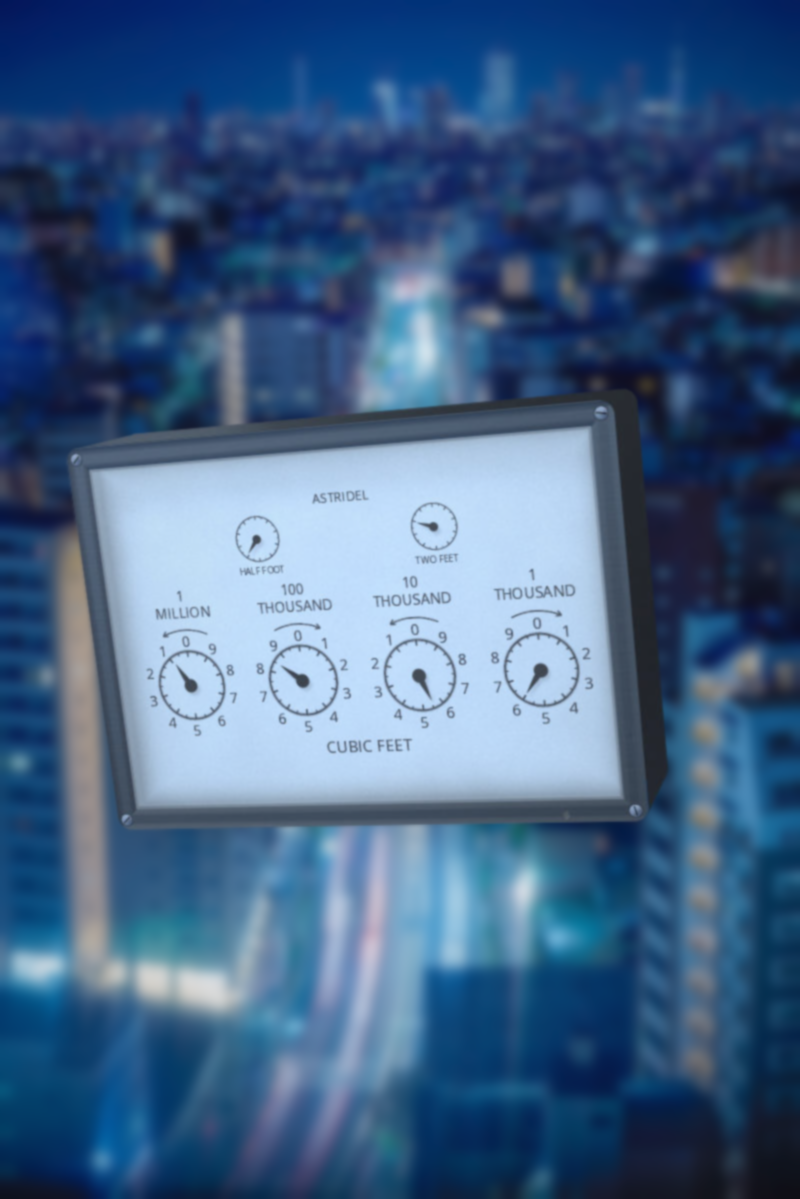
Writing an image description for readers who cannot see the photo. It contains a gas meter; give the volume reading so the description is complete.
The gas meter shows 85600 ft³
